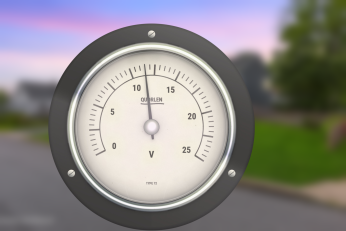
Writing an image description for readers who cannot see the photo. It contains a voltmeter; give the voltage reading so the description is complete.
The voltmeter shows 11.5 V
